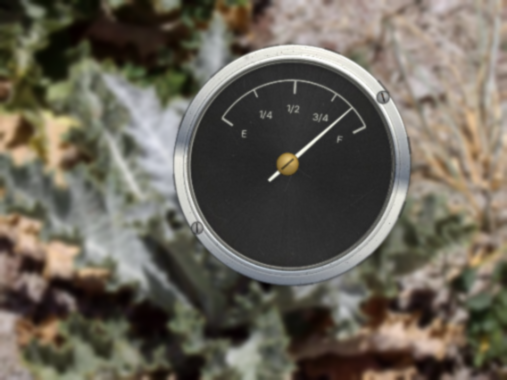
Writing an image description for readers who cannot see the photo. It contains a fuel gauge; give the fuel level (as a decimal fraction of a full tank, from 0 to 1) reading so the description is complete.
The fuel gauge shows 0.875
